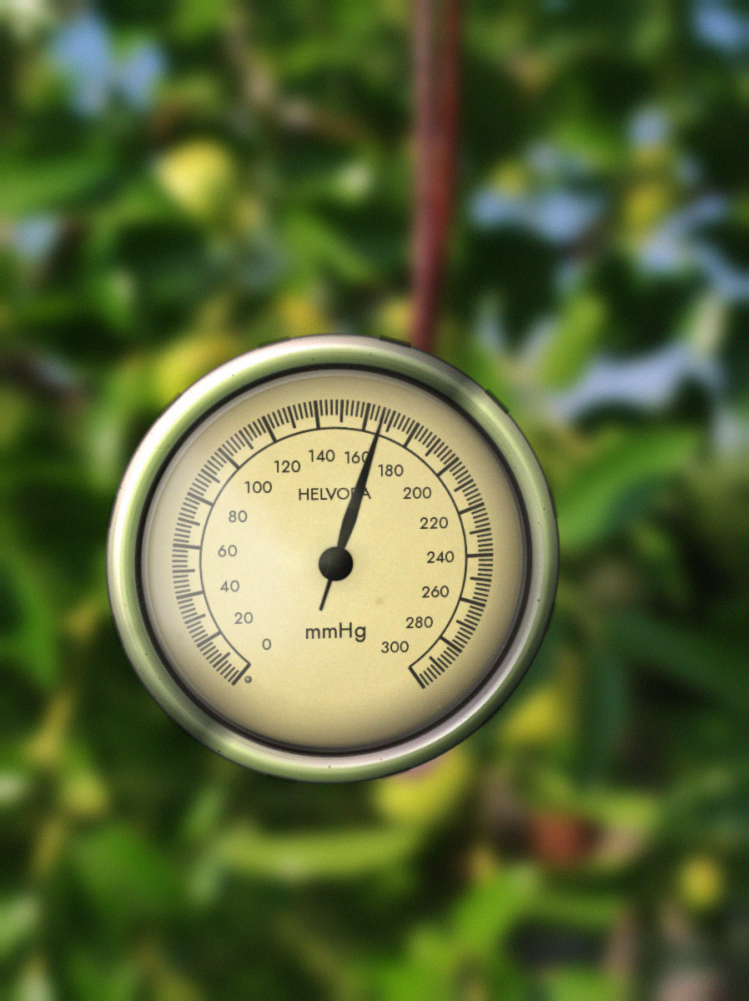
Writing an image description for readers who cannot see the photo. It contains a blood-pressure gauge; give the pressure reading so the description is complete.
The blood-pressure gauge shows 166 mmHg
